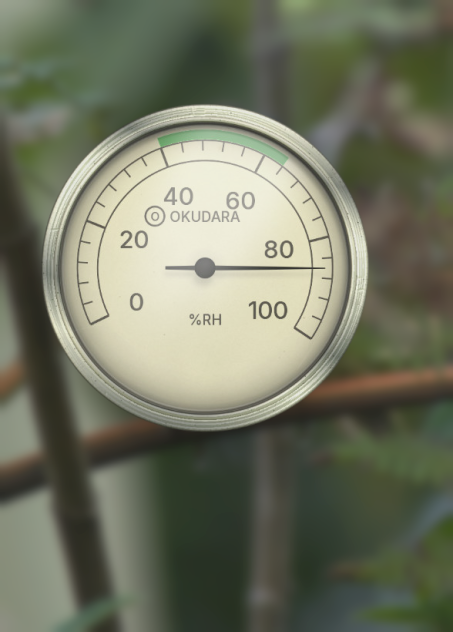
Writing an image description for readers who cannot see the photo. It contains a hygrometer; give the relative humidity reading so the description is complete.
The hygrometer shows 86 %
